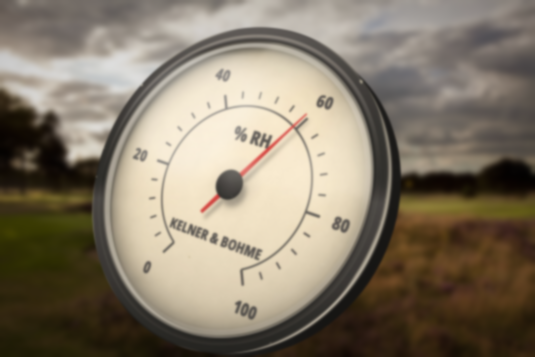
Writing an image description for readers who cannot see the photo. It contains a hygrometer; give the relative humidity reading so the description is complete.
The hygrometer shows 60 %
